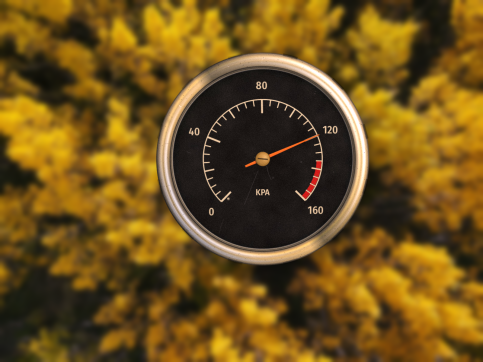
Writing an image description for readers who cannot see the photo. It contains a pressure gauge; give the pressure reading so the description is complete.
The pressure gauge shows 120 kPa
